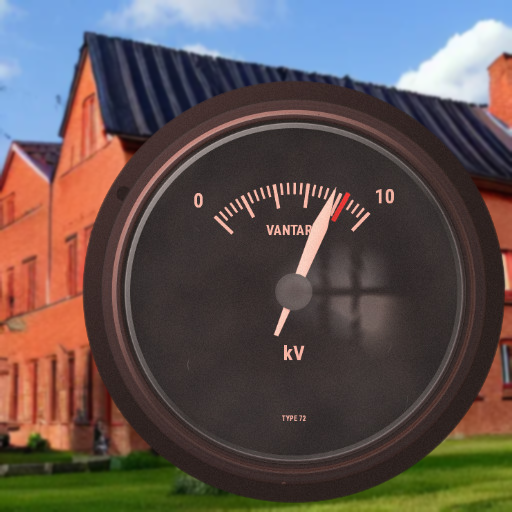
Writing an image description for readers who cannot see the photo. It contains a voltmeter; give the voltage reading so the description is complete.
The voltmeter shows 7.6 kV
